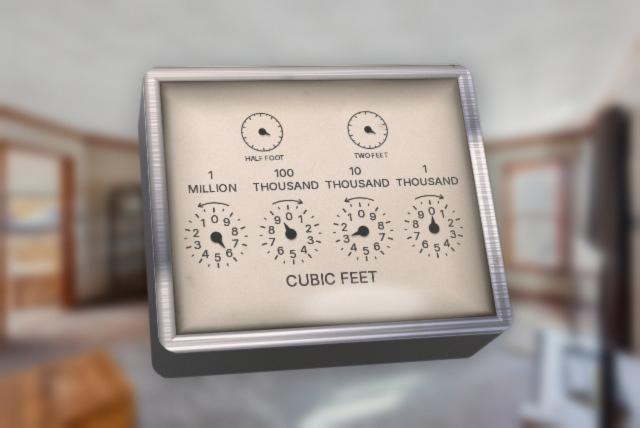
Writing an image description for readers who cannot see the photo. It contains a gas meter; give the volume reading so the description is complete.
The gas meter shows 593000 ft³
